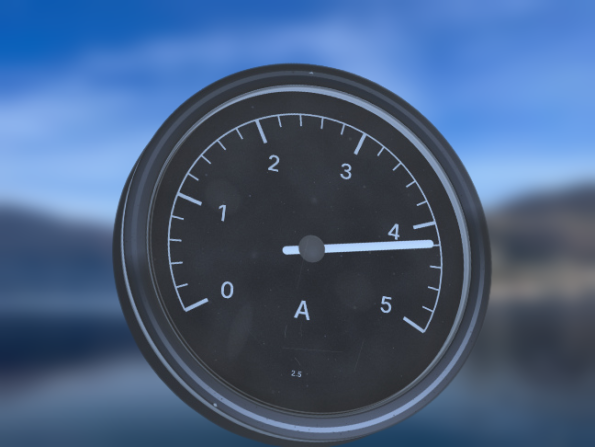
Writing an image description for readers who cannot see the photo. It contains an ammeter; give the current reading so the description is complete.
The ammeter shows 4.2 A
